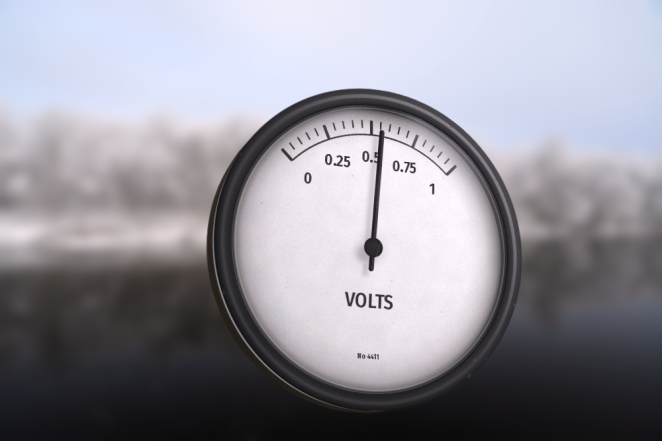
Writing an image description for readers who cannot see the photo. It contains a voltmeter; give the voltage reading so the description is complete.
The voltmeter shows 0.55 V
